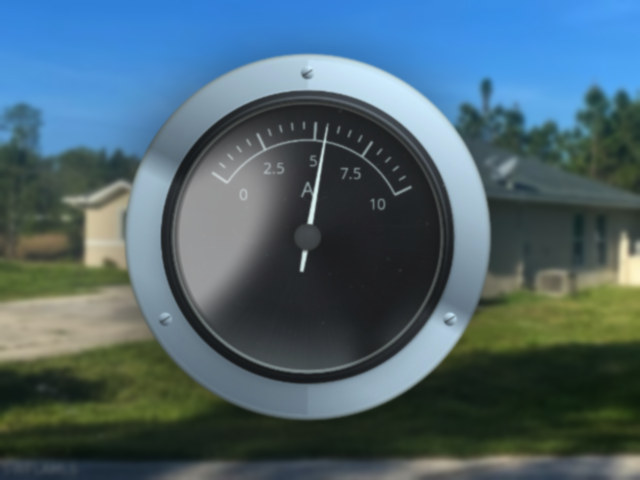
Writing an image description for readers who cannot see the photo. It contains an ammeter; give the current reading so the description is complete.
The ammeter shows 5.5 A
